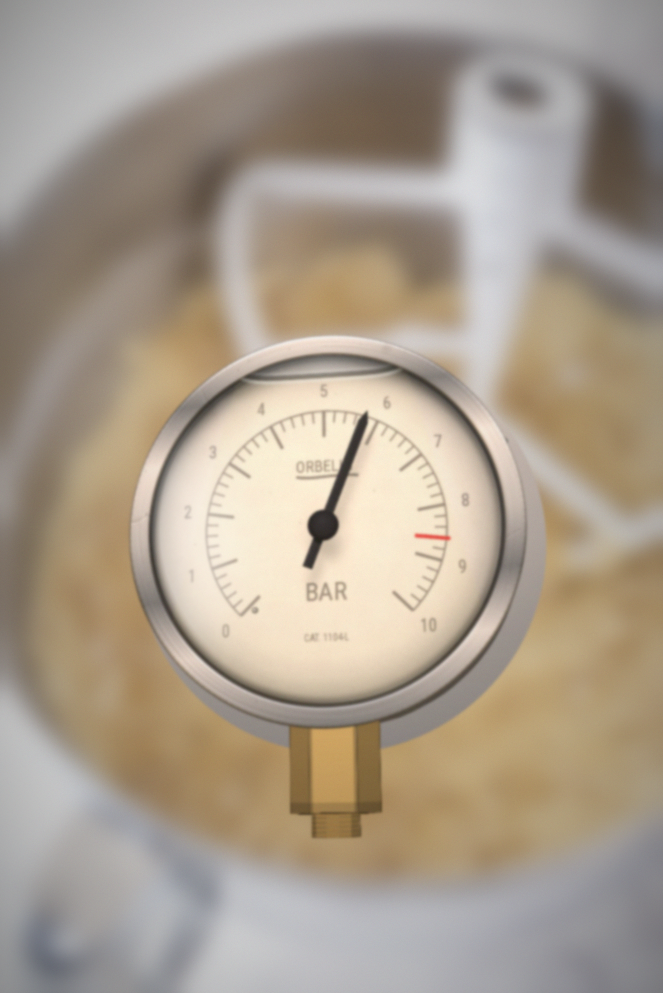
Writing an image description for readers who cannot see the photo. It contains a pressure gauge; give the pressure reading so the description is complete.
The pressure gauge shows 5.8 bar
